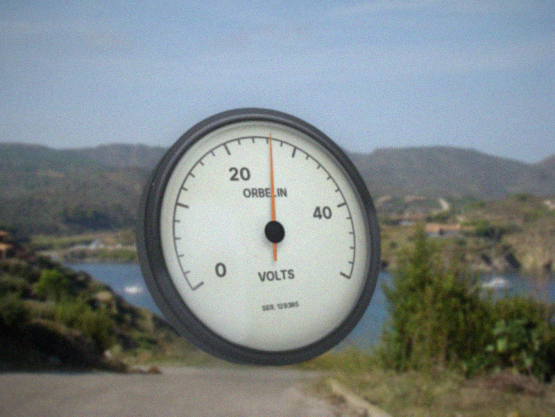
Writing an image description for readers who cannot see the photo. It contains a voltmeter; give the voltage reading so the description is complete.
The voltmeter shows 26 V
